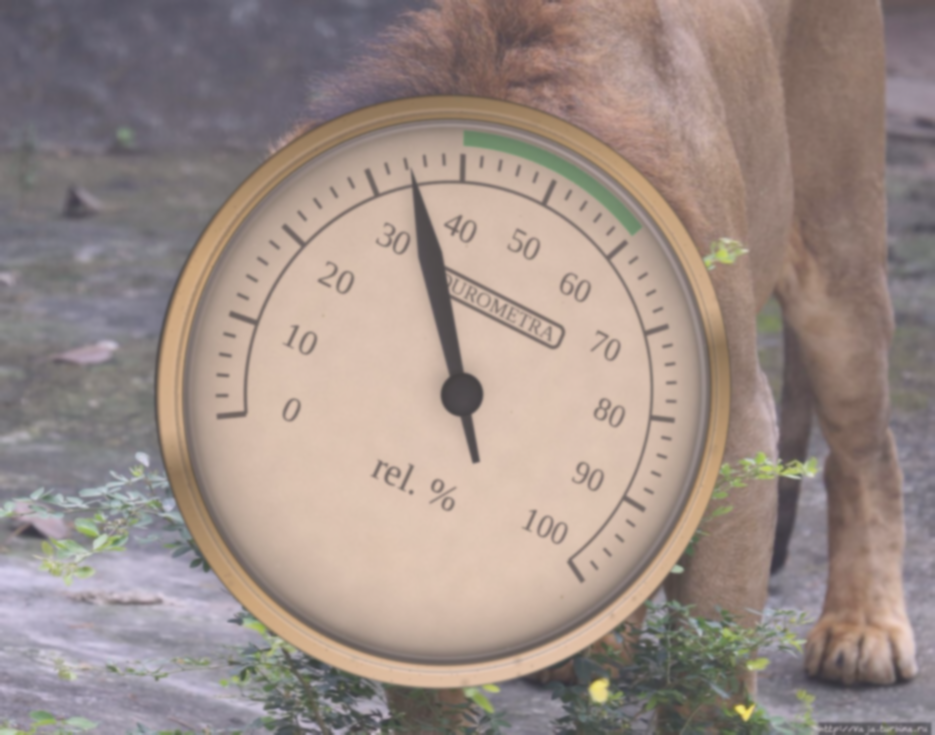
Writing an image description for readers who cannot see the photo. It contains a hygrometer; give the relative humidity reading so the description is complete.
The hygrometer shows 34 %
